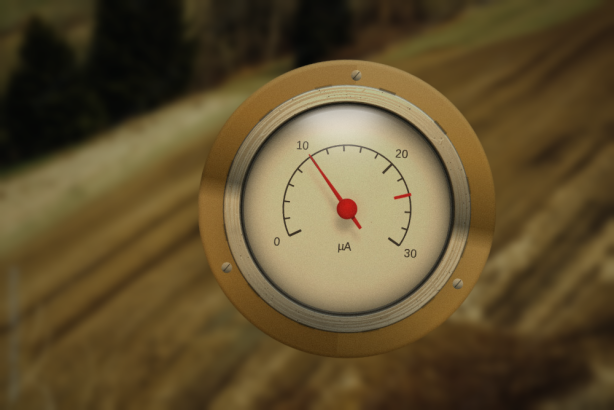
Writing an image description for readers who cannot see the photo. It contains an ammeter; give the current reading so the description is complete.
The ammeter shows 10 µA
